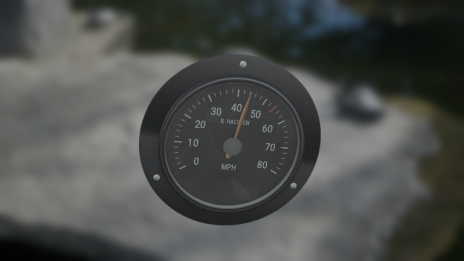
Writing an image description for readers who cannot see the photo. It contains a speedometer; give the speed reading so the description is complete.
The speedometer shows 44 mph
